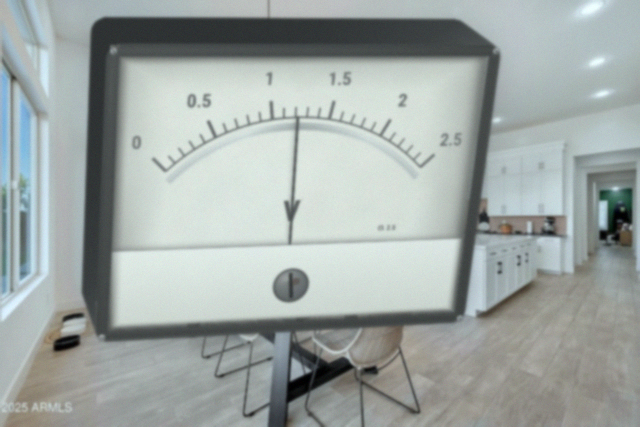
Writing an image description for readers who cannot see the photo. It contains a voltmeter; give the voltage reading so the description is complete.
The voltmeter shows 1.2 V
